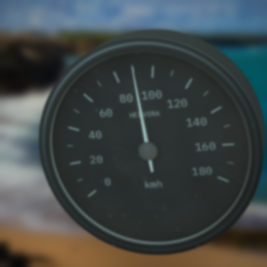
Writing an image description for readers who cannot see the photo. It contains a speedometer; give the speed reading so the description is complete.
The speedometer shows 90 km/h
